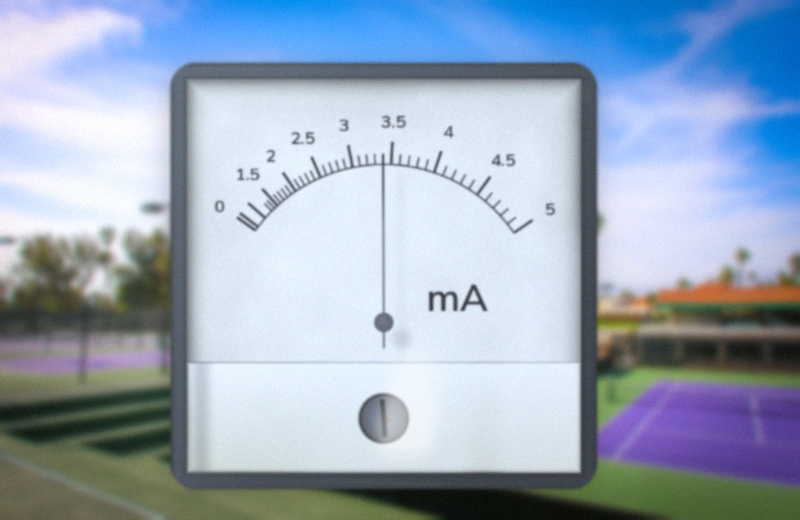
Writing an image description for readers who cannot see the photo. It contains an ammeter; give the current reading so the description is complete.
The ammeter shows 3.4 mA
